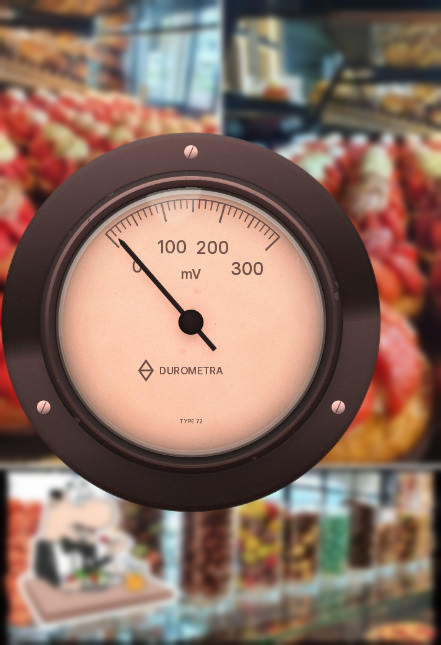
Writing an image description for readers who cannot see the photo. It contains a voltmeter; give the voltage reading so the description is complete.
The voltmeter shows 10 mV
